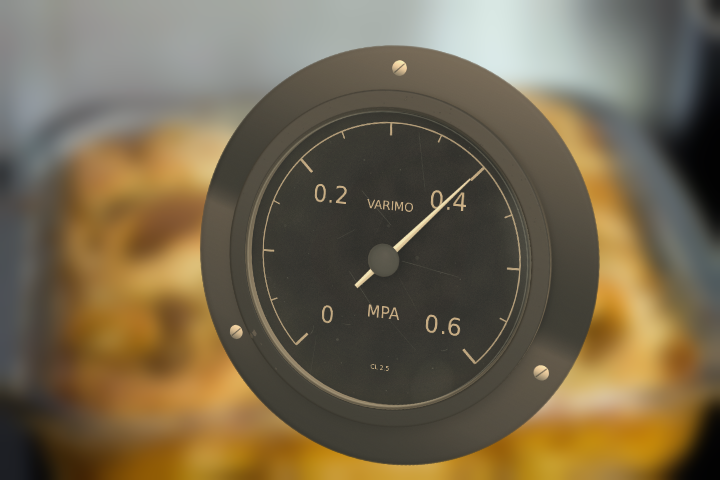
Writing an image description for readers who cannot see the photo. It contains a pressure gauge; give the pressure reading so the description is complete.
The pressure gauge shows 0.4 MPa
